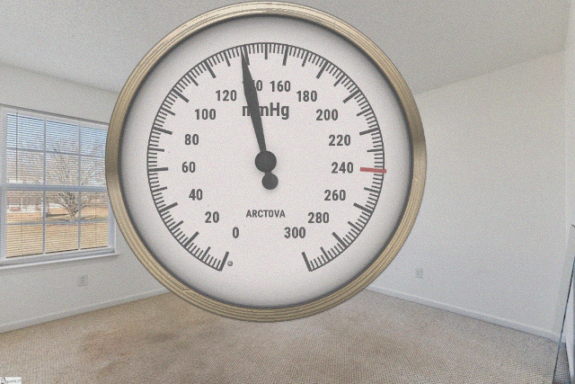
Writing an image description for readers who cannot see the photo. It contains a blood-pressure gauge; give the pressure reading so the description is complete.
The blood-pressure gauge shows 138 mmHg
